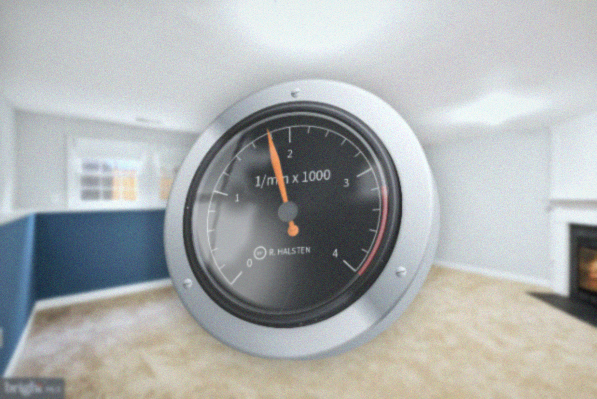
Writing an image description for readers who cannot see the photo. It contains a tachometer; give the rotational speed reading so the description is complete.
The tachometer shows 1800 rpm
